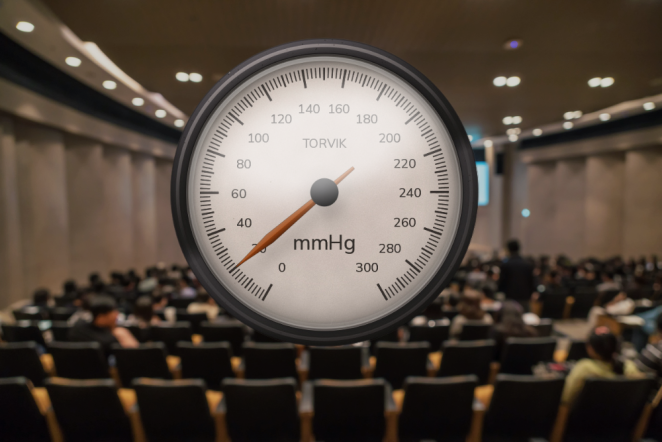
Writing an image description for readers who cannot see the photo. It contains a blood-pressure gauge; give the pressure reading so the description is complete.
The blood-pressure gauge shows 20 mmHg
